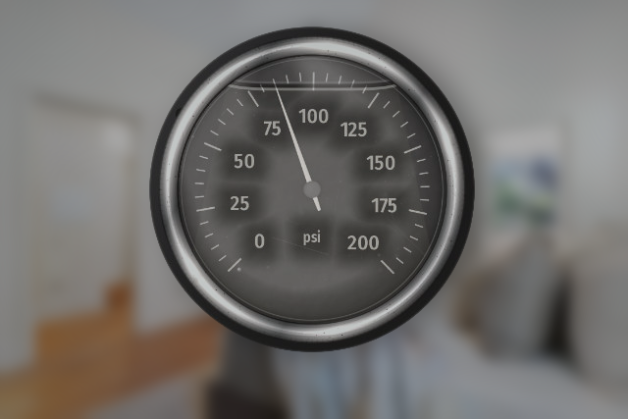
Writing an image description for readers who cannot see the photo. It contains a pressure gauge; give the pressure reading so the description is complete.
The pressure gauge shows 85 psi
